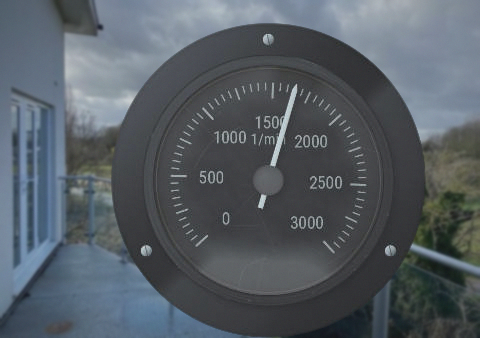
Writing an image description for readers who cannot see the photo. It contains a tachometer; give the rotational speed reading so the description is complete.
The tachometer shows 1650 rpm
